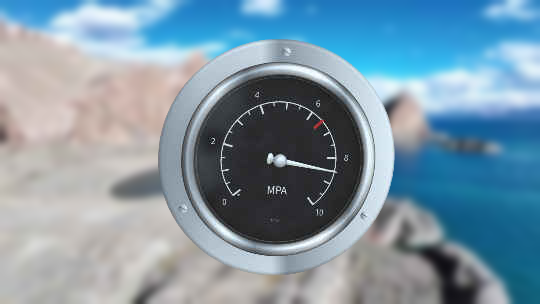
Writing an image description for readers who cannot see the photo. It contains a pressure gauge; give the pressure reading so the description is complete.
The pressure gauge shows 8.5 MPa
